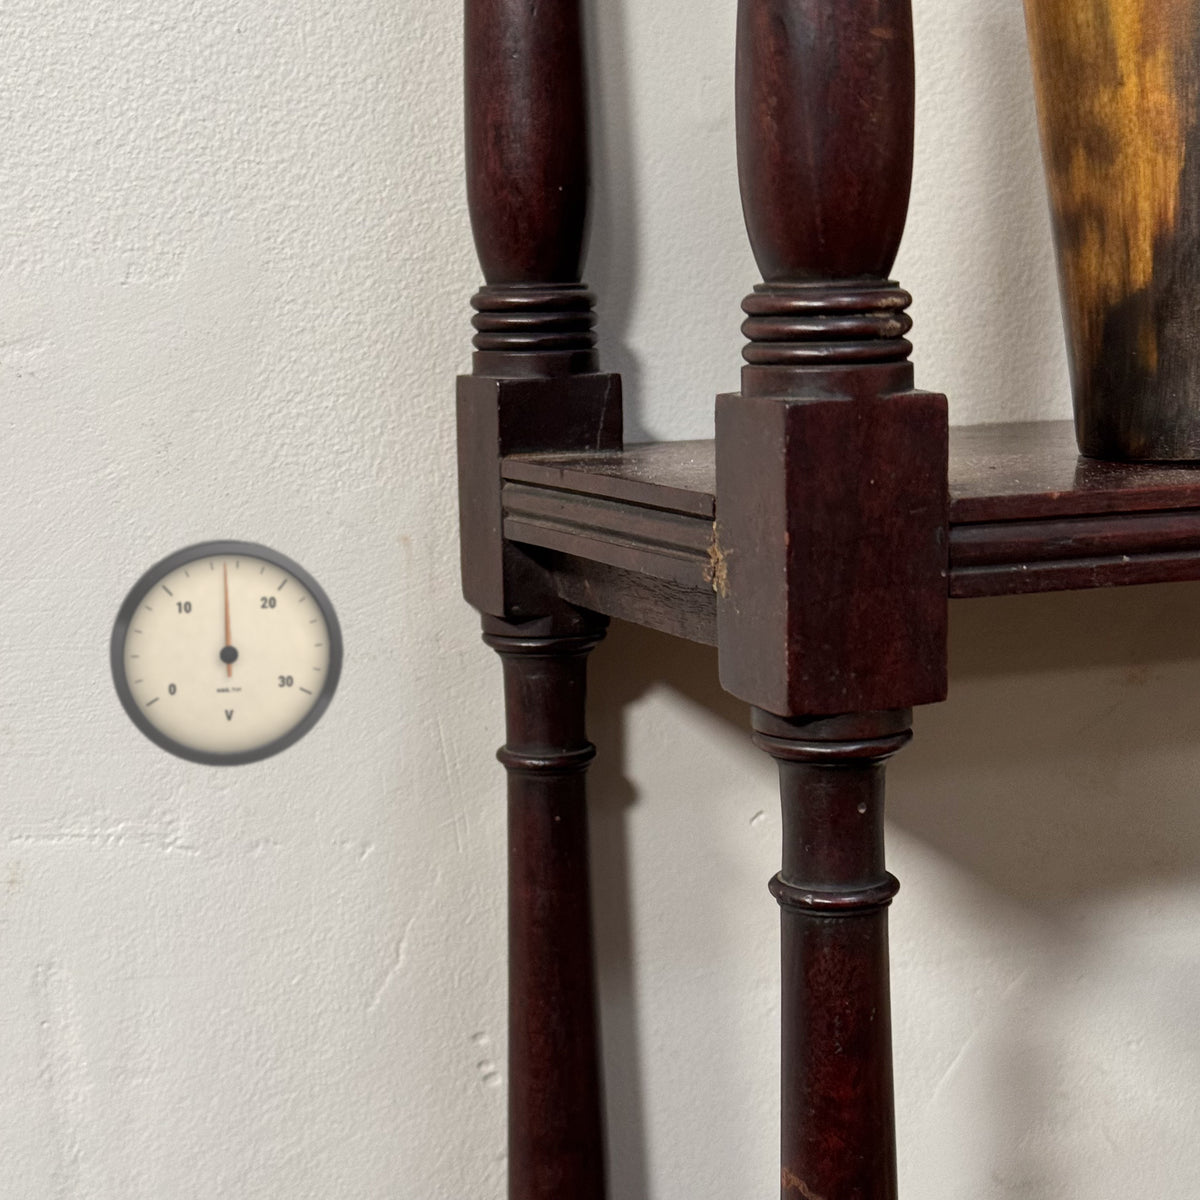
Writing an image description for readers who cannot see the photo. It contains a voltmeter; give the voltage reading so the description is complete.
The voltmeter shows 15 V
